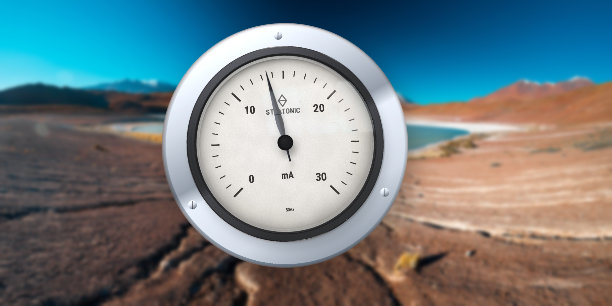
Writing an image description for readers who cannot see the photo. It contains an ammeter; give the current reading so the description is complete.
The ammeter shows 13.5 mA
